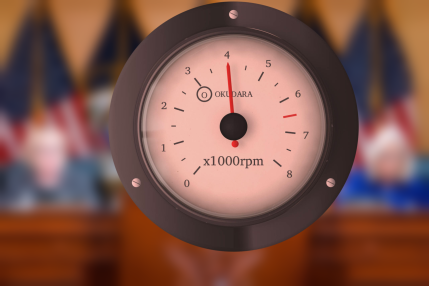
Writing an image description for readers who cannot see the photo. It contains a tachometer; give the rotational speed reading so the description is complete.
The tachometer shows 4000 rpm
